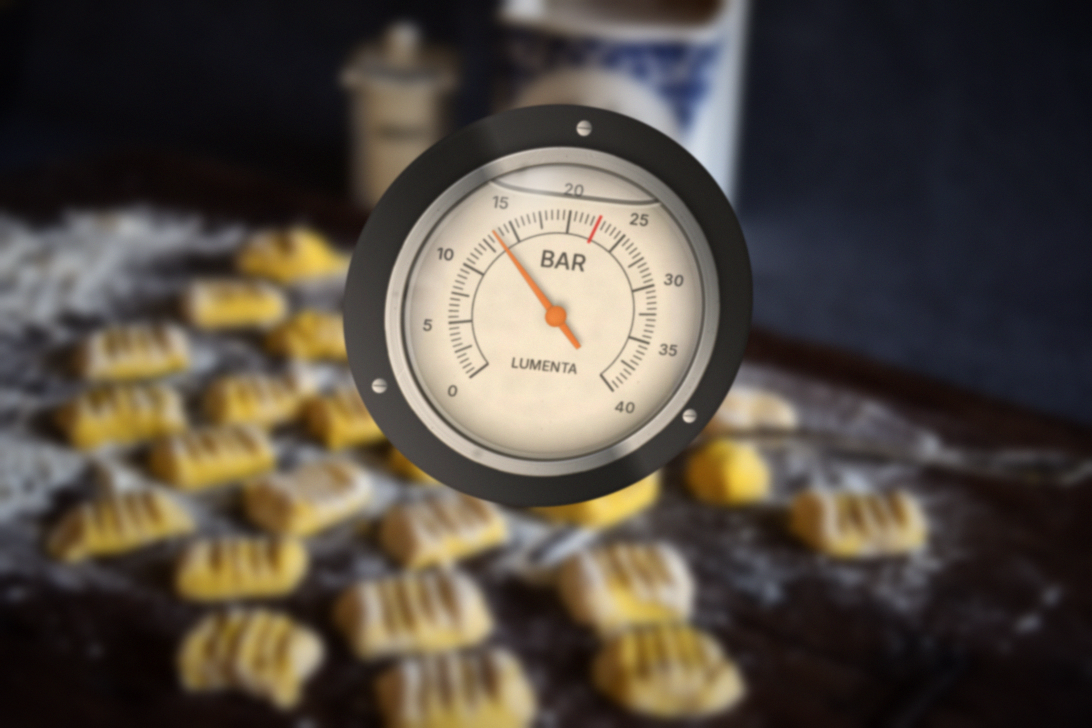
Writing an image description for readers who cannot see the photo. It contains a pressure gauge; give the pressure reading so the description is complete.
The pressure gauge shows 13.5 bar
